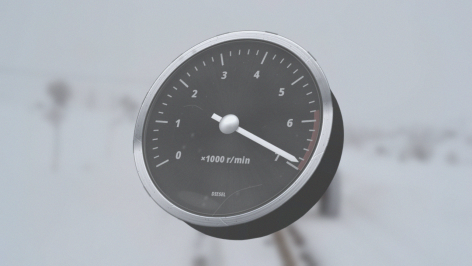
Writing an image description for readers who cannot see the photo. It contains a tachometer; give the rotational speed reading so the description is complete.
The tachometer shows 6900 rpm
